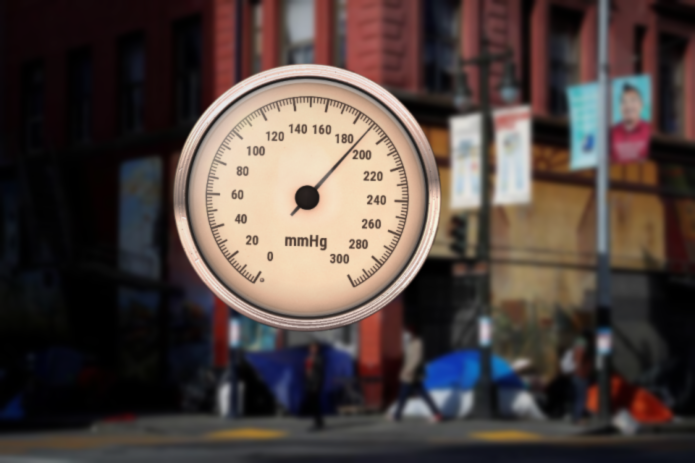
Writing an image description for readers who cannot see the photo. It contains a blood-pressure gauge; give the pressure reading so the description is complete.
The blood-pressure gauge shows 190 mmHg
